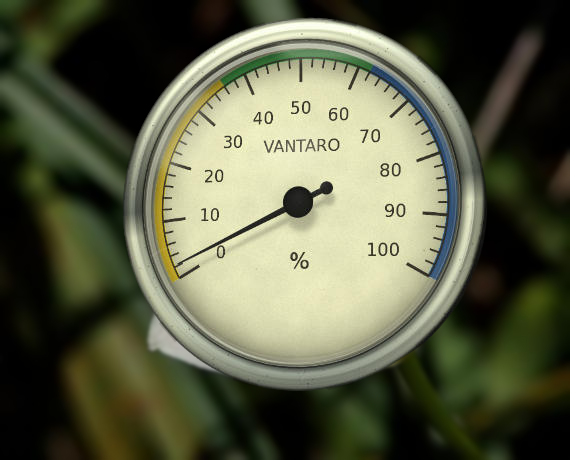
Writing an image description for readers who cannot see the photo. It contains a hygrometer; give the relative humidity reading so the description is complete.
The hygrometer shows 2 %
